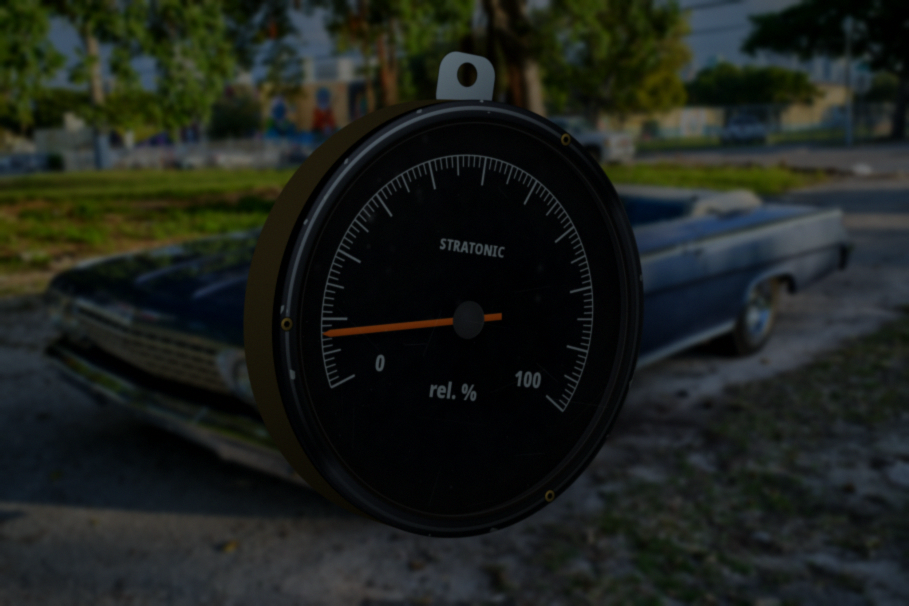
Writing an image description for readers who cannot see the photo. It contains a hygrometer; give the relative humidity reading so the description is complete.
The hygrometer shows 8 %
